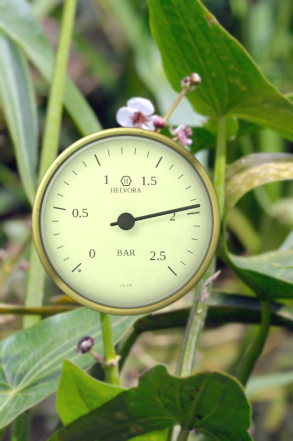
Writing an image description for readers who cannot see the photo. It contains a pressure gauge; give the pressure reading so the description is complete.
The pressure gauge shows 1.95 bar
